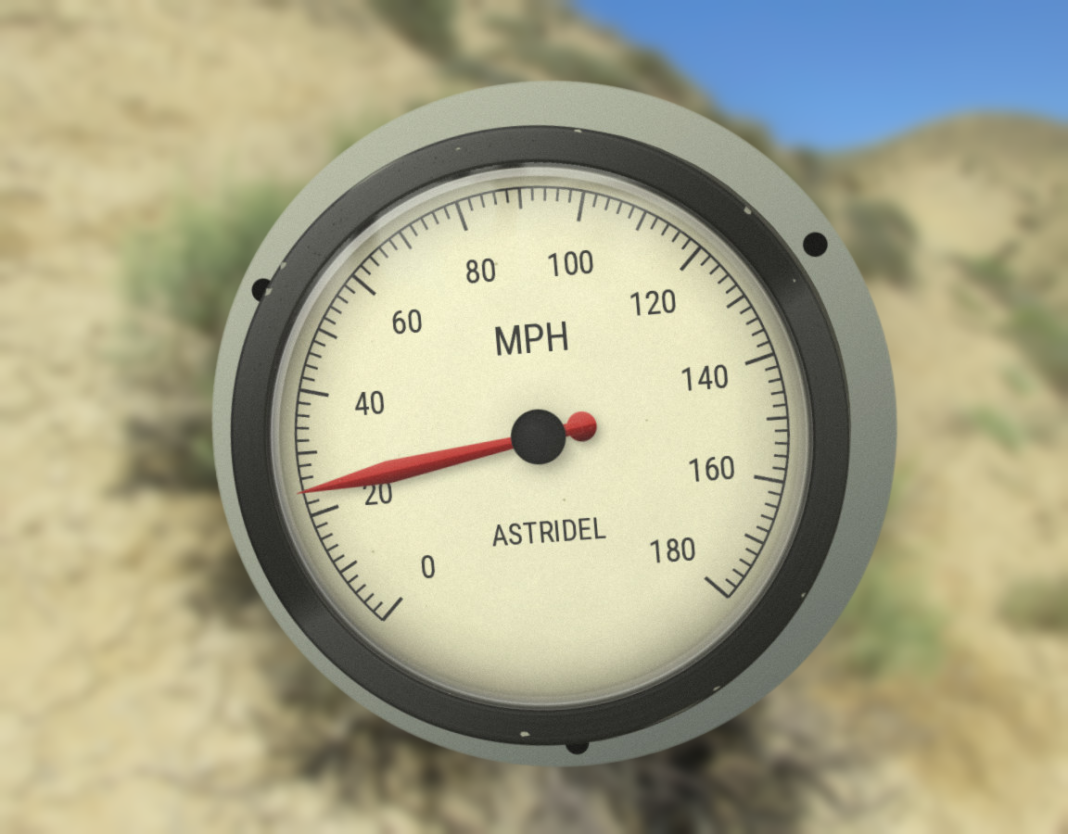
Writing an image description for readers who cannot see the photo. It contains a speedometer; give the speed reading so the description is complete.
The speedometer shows 24 mph
